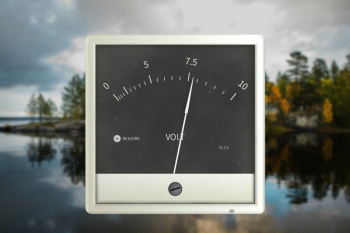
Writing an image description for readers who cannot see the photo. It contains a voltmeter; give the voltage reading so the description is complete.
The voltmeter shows 7.75 V
